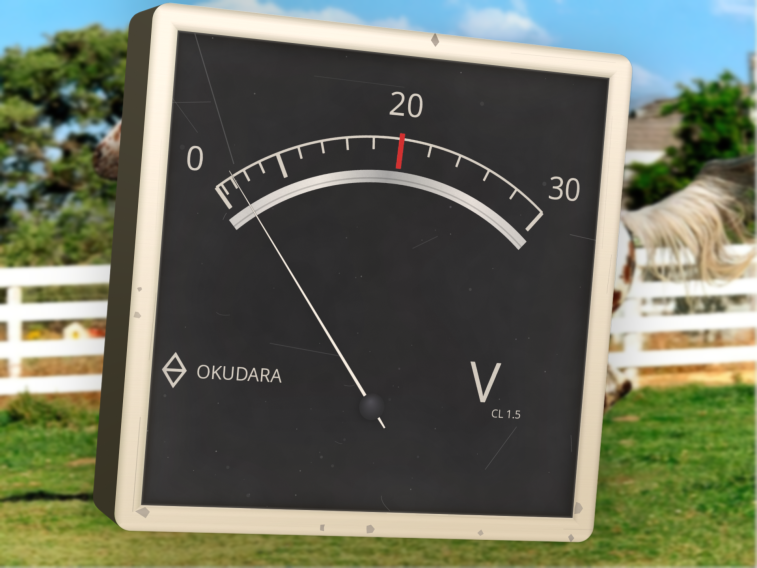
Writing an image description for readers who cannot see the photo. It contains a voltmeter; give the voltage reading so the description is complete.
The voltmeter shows 4 V
